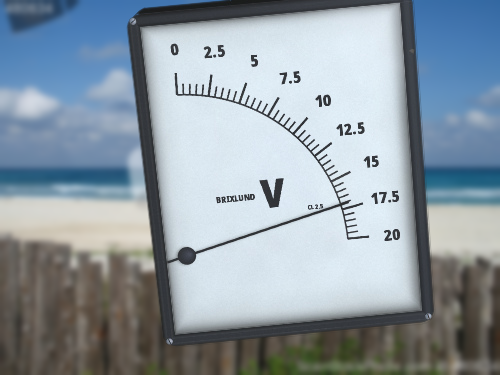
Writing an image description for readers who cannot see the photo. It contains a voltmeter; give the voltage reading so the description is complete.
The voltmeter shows 17 V
